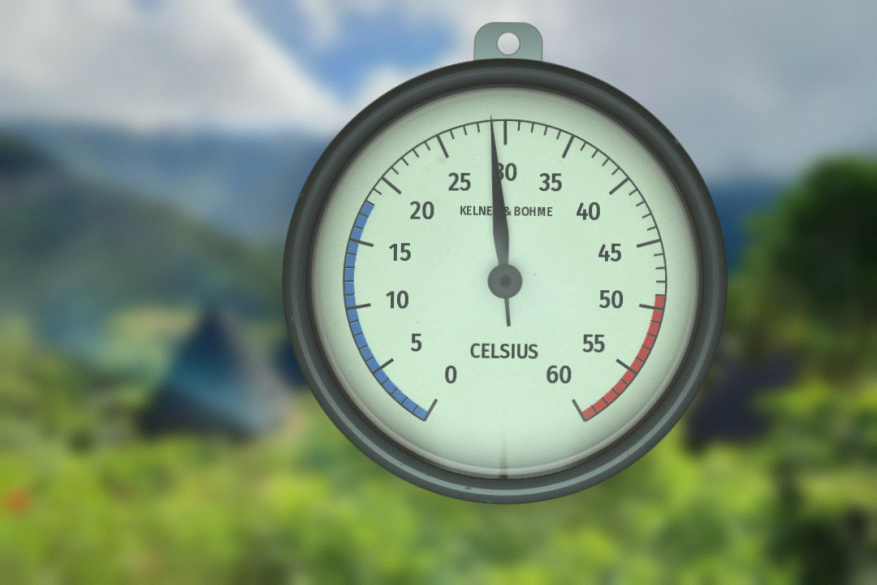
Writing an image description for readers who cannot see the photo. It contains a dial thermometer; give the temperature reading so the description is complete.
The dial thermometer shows 29 °C
